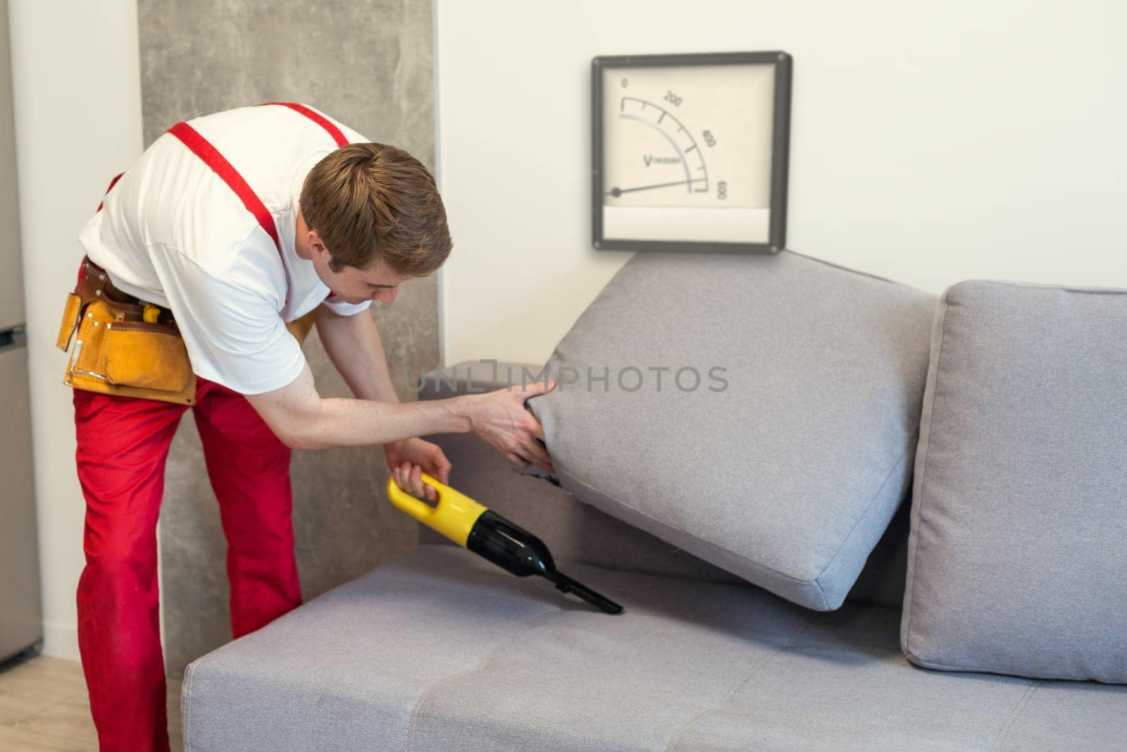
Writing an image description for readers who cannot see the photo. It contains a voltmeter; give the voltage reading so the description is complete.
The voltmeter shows 550 V
